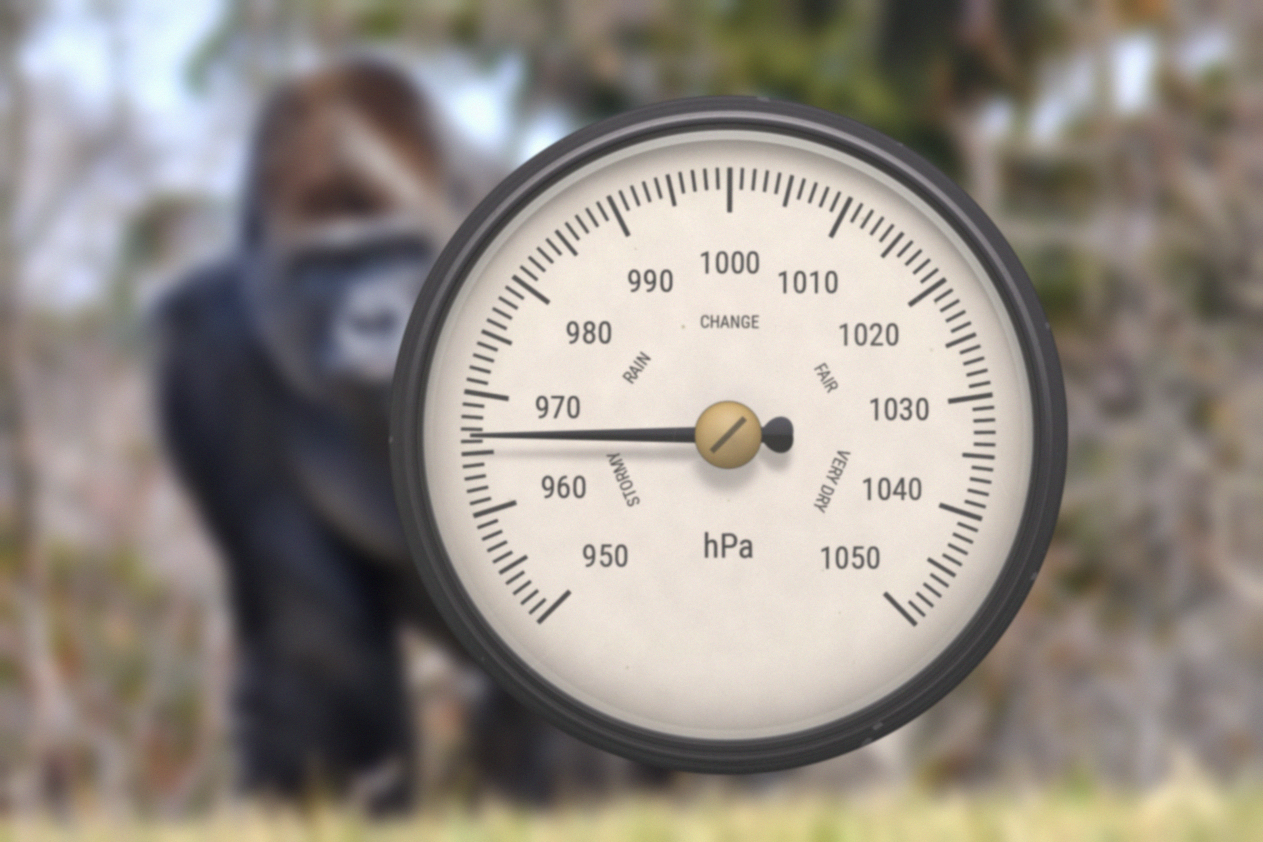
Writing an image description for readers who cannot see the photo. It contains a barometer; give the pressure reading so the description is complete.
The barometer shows 966.5 hPa
